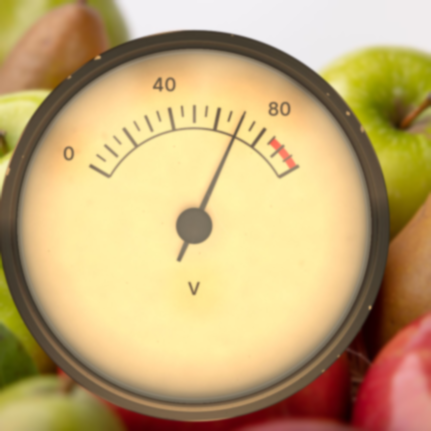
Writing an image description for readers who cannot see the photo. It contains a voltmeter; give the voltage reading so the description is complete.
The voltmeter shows 70 V
